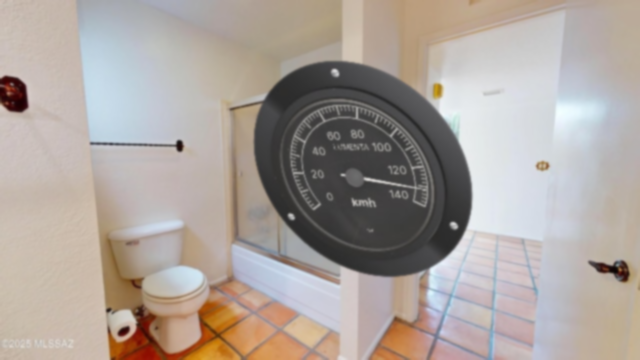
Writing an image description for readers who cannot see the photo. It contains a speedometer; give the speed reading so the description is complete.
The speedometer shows 130 km/h
